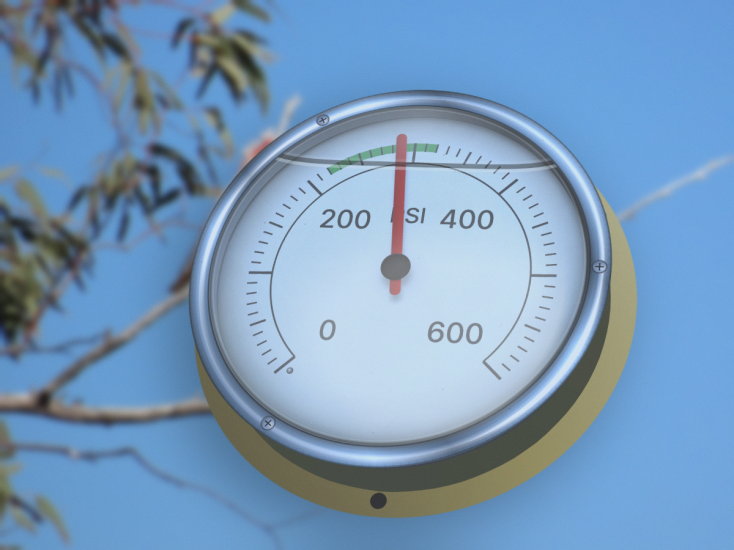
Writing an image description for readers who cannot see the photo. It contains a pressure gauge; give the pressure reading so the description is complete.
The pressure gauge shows 290 psi
